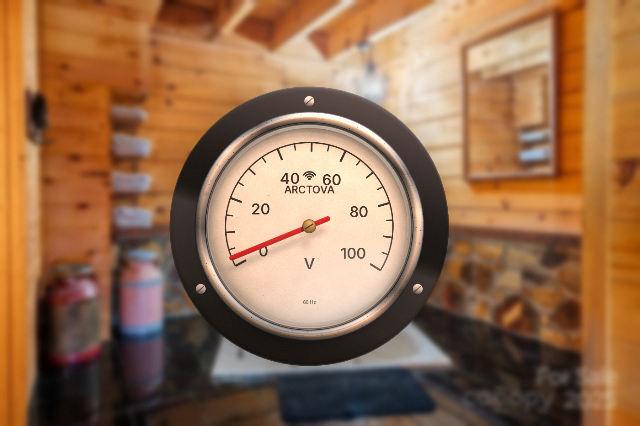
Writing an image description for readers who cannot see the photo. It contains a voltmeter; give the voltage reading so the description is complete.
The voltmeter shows 2.5 V
